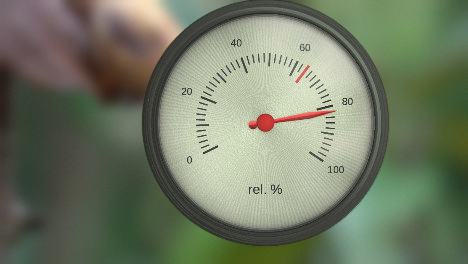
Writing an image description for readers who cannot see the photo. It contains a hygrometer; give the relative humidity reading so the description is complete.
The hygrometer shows 82 %
